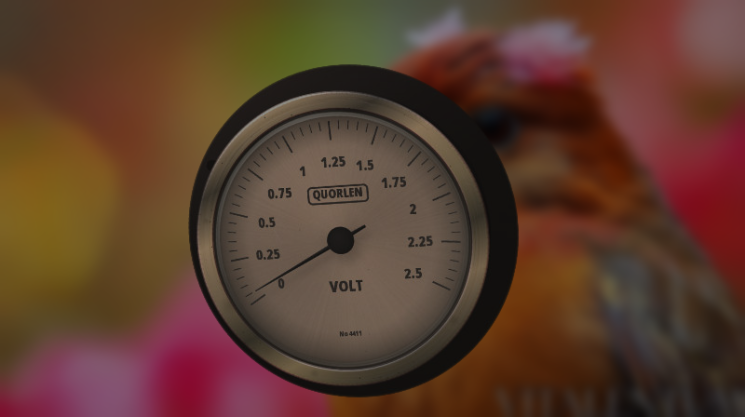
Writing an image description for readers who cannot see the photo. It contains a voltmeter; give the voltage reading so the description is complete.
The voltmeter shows 0.05 V
